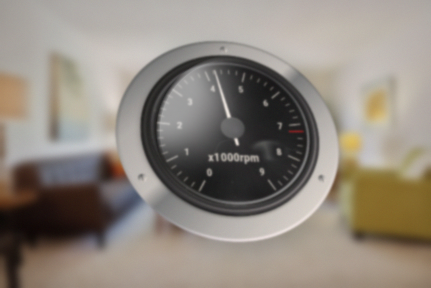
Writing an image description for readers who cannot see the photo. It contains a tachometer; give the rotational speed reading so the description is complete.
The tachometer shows 4200 rpm
